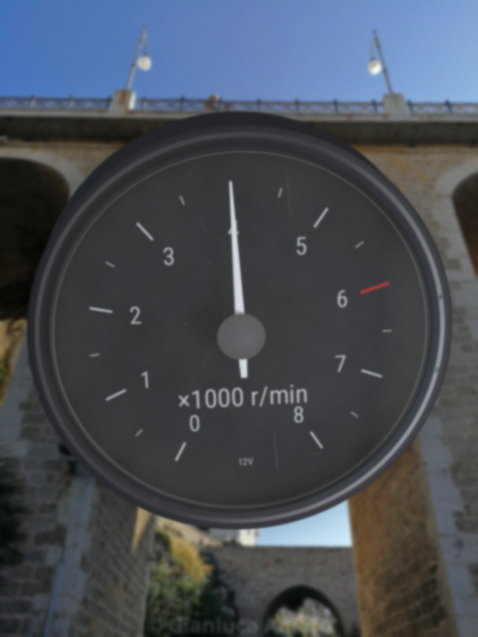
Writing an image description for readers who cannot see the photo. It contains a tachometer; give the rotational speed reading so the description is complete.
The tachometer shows 4000 rpm
